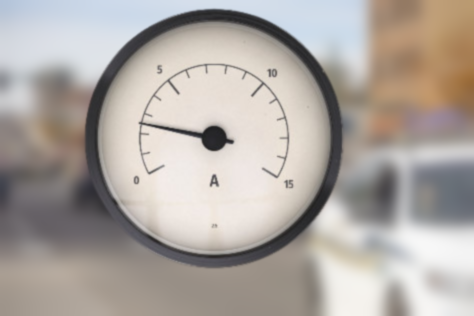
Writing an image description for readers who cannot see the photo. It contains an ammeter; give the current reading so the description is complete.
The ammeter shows 2.5 A
